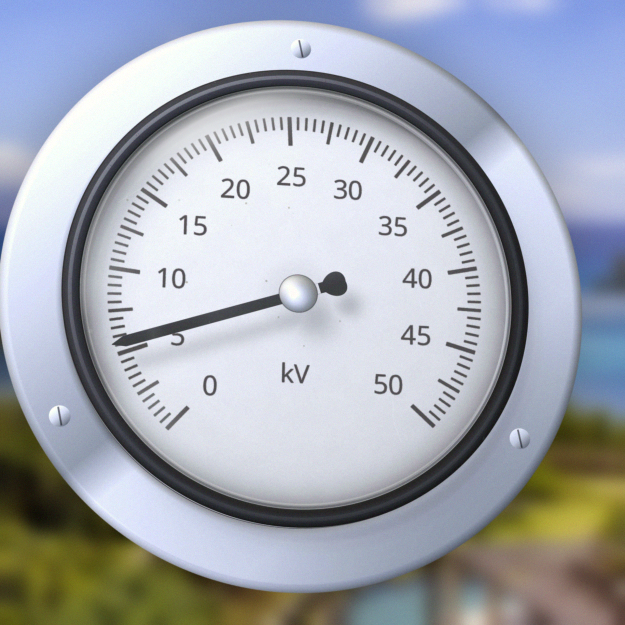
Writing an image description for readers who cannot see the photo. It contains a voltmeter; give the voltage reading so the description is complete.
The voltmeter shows 5.5 kV
